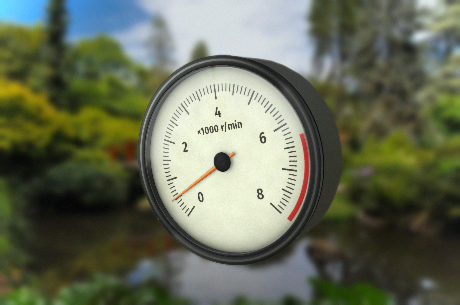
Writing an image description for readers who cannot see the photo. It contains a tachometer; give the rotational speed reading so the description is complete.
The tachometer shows 500 rpm
